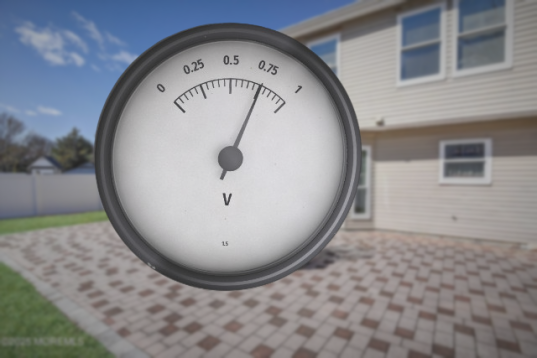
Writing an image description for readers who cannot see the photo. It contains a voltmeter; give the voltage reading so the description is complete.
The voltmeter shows 0.75 V
